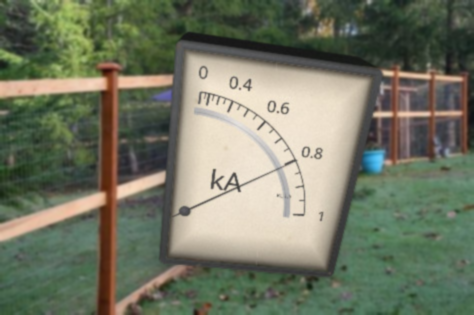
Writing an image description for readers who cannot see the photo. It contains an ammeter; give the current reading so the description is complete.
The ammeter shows 0.8 kA
